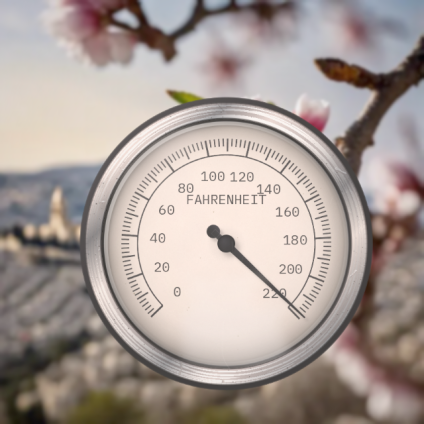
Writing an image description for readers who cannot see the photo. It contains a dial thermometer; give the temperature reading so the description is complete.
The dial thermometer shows 218 °F
